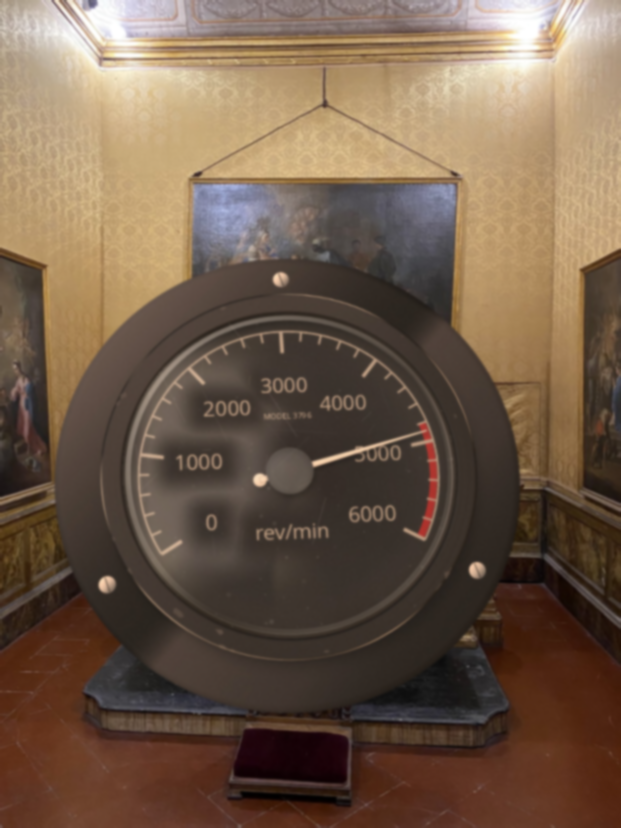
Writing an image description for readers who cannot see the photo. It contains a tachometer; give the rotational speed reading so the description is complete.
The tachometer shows 4900 rpm
